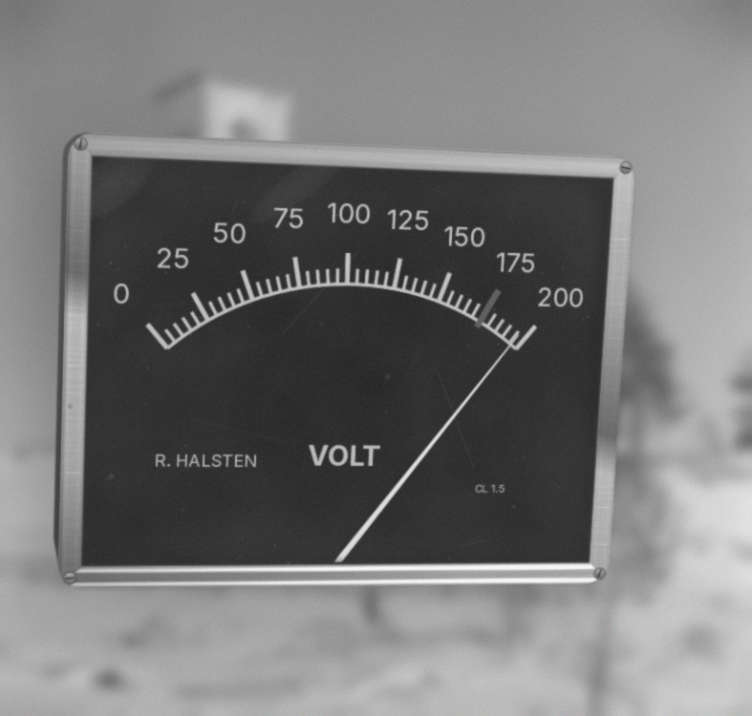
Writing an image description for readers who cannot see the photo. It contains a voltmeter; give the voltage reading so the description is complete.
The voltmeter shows 195 V
